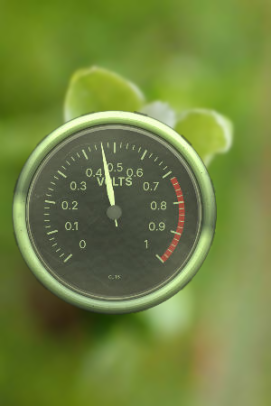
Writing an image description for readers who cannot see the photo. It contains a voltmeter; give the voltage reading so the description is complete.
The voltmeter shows 0.46 V
